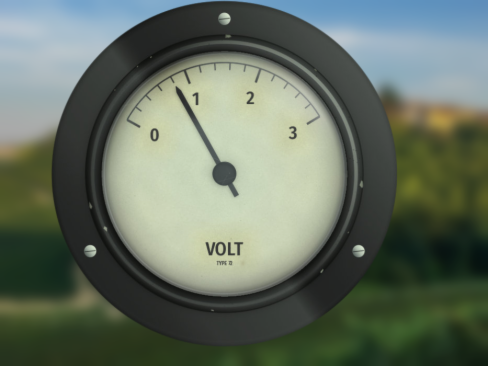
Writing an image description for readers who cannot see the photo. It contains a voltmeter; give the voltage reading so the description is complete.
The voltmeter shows 0.8 V
